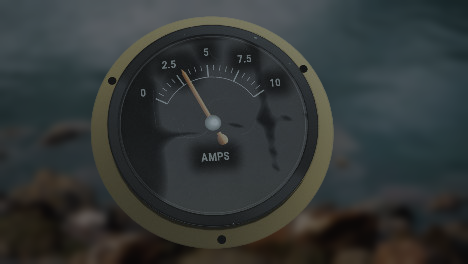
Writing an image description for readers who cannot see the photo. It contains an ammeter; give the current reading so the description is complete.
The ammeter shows 3 A
